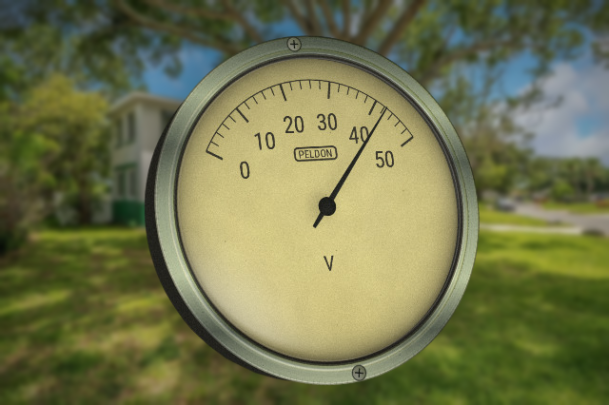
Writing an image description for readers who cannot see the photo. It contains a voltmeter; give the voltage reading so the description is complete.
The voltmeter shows 42 V
